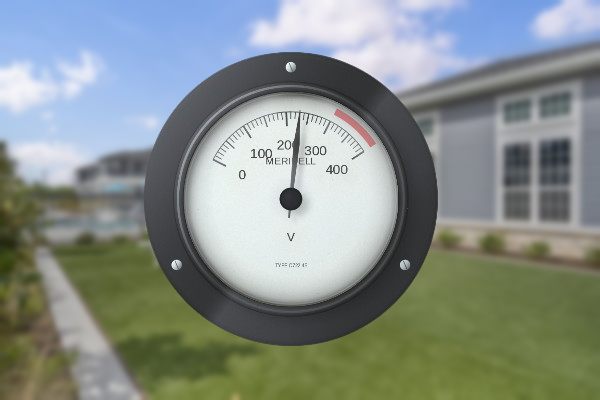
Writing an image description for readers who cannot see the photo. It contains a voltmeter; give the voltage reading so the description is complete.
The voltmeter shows 230 V
